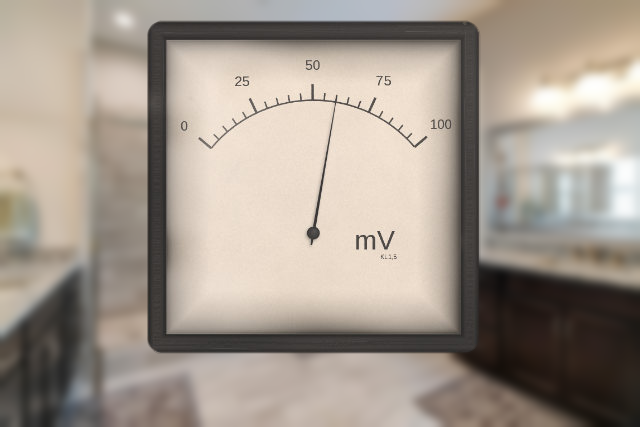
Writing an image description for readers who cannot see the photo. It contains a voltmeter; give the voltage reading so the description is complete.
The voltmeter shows 60 mV
